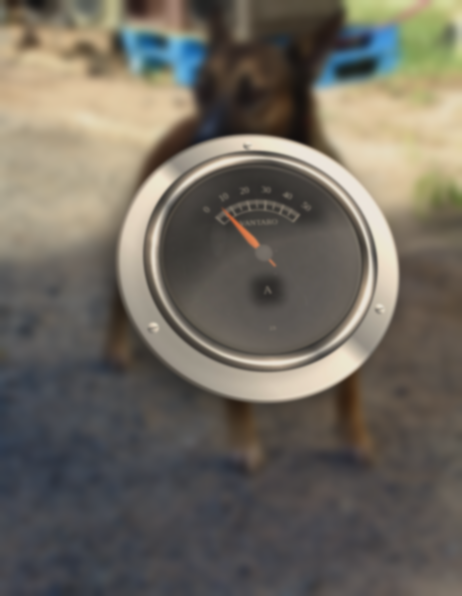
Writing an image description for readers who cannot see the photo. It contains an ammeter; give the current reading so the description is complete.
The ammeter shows 5 A
